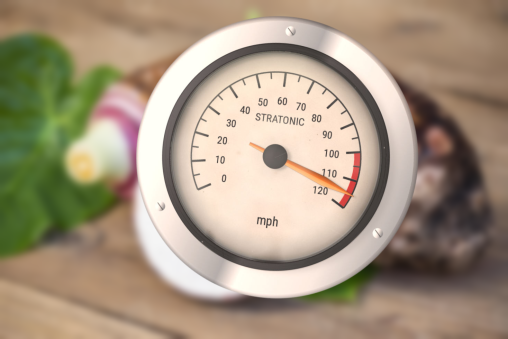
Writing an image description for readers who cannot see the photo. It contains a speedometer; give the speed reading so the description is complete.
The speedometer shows 115 mph
